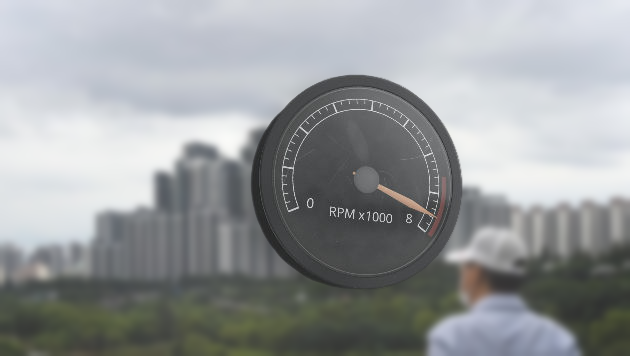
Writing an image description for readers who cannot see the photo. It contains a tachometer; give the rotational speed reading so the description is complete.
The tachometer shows 7600 rpm
